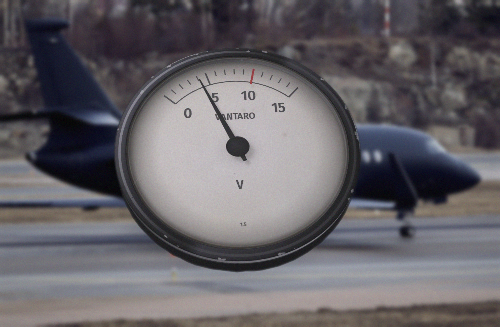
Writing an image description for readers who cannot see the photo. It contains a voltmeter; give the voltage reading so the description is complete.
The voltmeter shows 4 V
